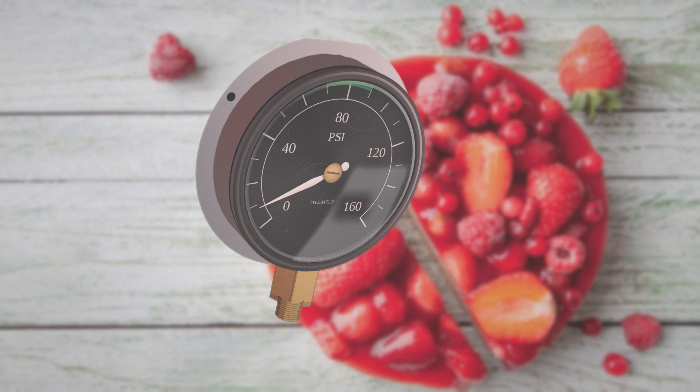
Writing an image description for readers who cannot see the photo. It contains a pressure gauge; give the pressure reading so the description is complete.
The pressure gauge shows 10 psi
